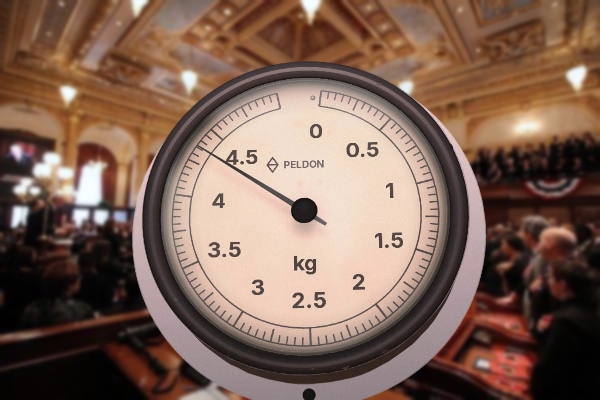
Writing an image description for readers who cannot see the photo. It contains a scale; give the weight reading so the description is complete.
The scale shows 4.35 kg
